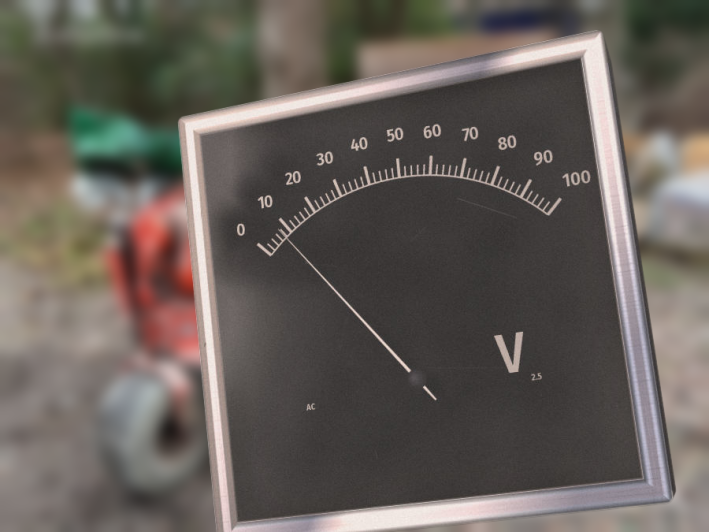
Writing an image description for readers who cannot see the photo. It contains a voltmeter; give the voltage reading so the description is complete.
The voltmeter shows 8 V
